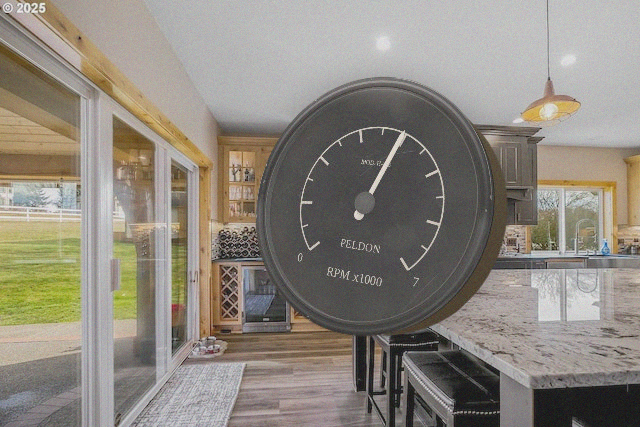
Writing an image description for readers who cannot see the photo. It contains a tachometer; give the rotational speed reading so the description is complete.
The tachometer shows 4000 rpm
